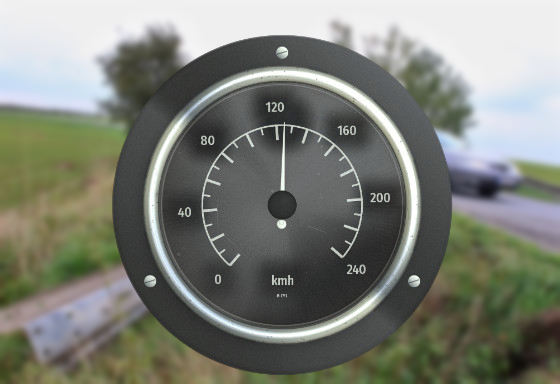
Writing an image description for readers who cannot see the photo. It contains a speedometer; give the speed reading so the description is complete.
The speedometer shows 125 km/h
